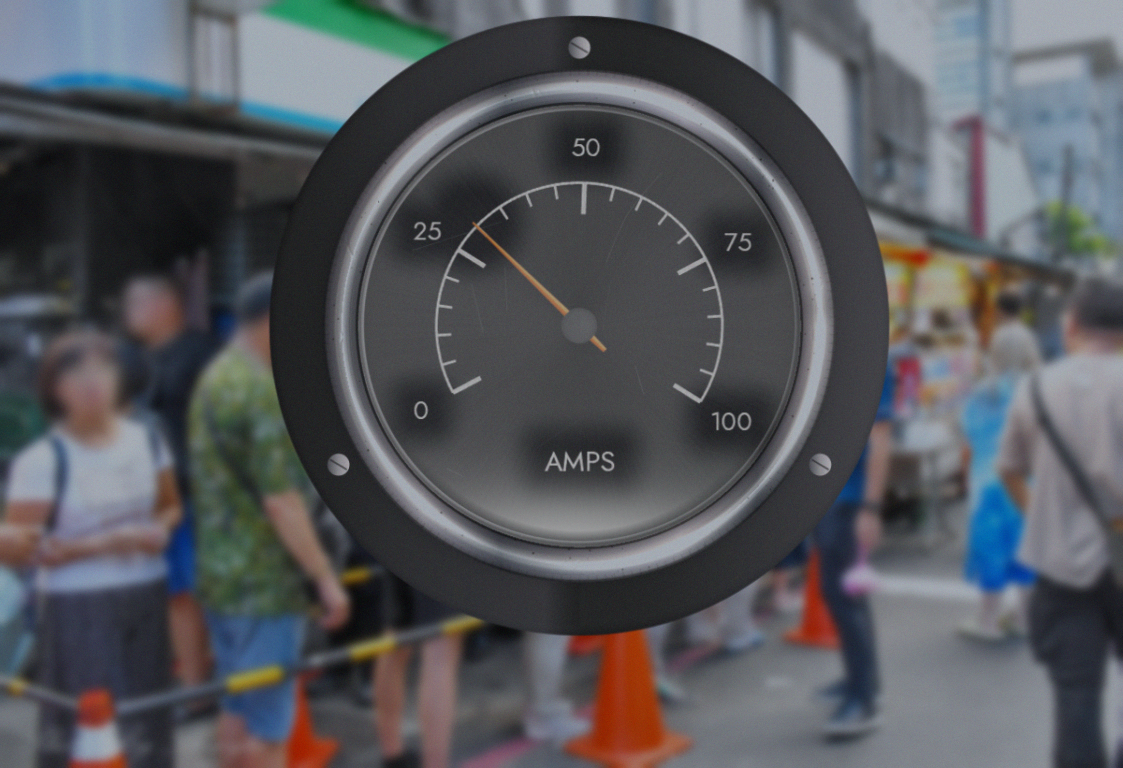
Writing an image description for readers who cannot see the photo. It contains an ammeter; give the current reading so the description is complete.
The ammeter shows 30 A
